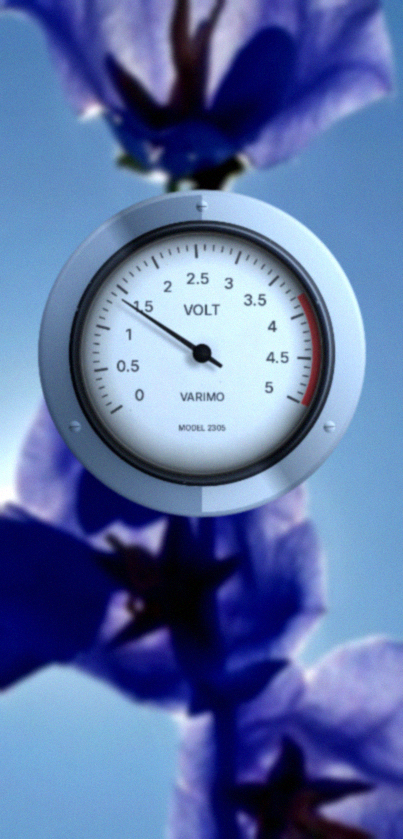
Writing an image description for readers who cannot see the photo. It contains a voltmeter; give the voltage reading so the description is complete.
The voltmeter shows 1.4 V
